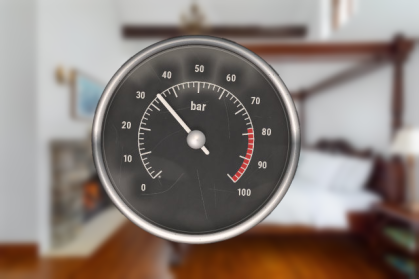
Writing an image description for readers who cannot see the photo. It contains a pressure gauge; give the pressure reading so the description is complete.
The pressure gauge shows 34 bar
